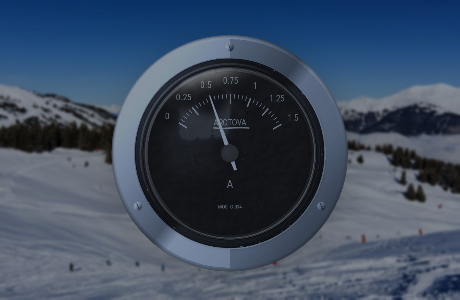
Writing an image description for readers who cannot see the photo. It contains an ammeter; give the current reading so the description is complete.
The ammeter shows 0.5 A
